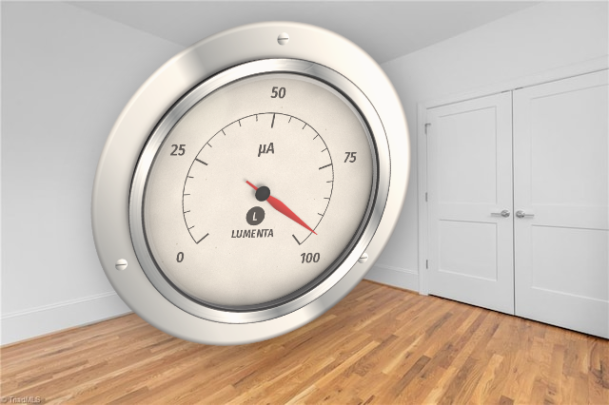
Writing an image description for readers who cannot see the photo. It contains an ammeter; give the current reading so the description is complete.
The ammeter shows 95 µA
